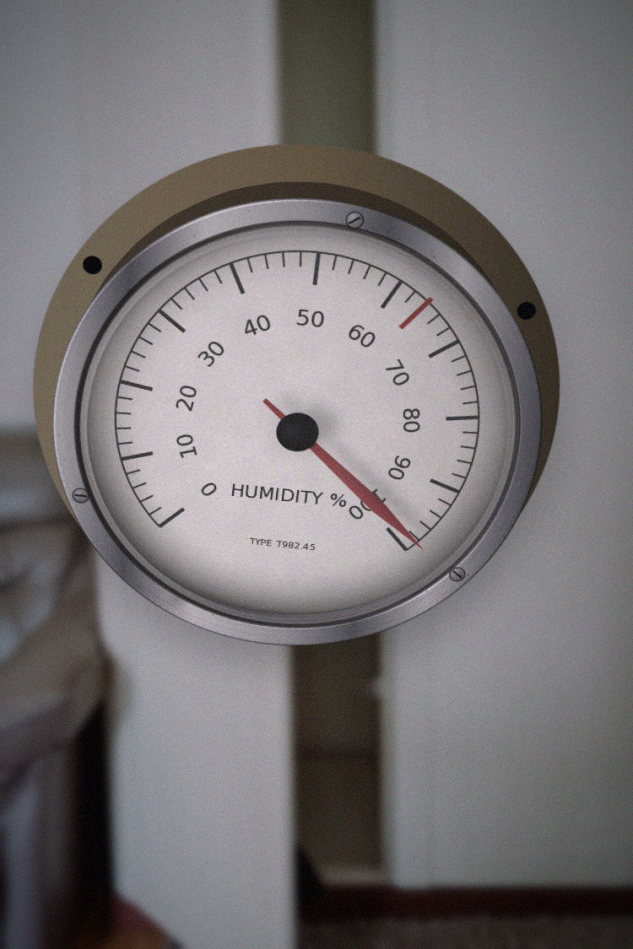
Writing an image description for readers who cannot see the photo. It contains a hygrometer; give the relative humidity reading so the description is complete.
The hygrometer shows 98 %
